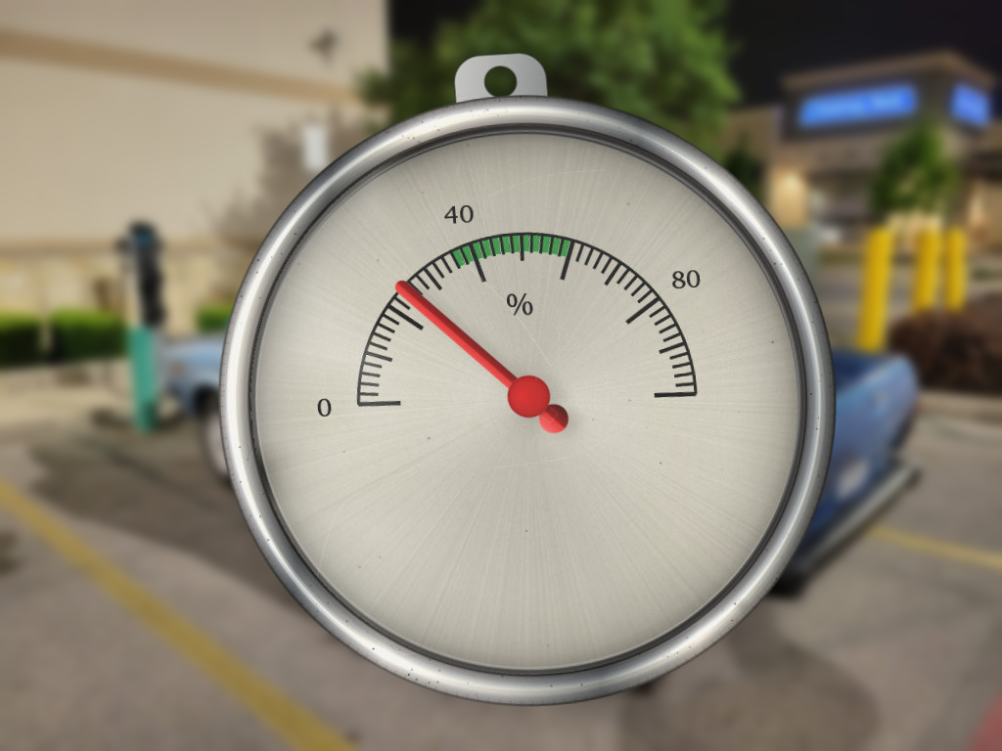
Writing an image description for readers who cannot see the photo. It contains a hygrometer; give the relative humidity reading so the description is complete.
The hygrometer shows 24 %
